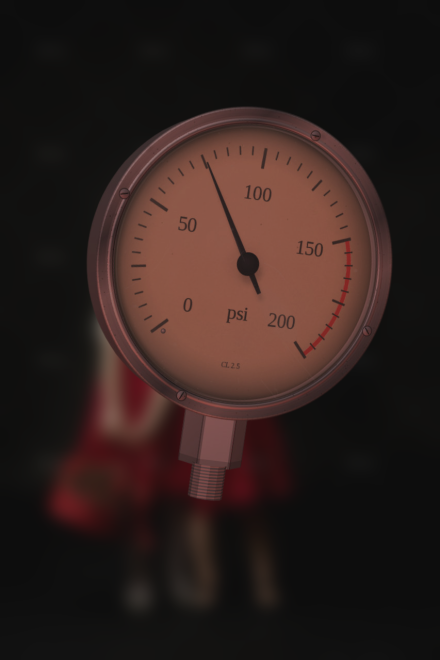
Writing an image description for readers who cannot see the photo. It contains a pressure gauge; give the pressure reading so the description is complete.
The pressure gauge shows 75 psi
